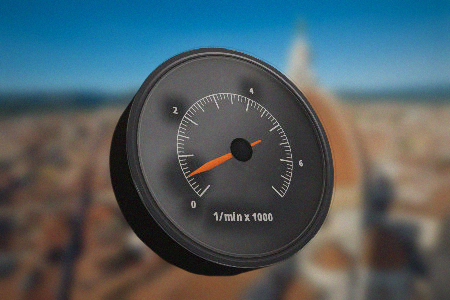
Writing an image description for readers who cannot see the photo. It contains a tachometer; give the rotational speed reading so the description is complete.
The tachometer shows 500 rpm
